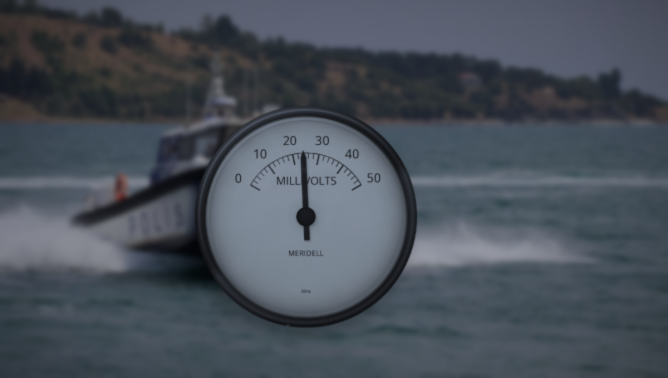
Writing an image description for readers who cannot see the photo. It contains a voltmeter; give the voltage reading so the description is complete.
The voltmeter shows 24 mV
